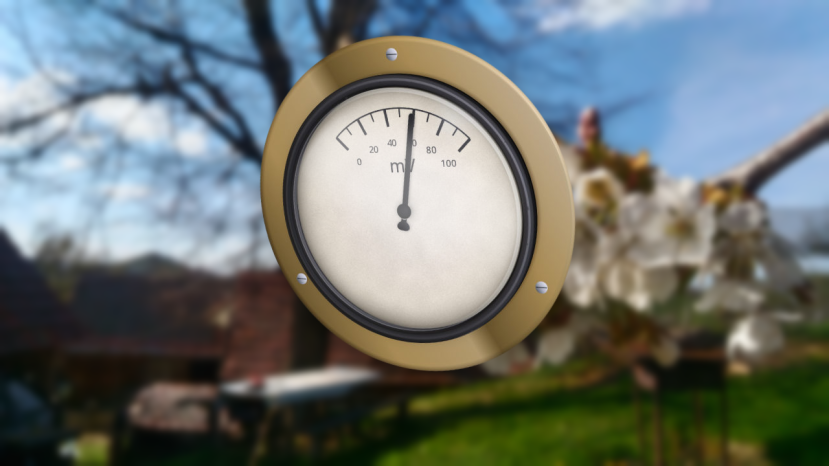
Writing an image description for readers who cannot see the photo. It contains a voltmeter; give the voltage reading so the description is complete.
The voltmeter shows 60 mV
